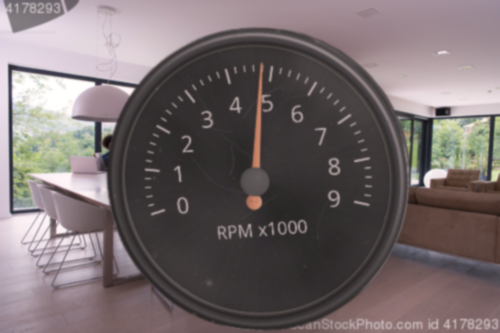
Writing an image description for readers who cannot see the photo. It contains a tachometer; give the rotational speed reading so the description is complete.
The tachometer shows 4800 rpm
